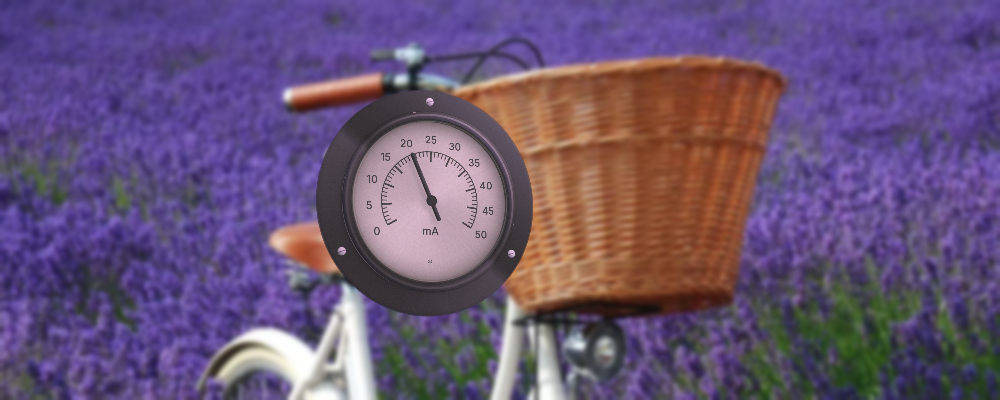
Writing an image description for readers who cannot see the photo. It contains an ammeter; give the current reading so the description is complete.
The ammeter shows 20 mA
